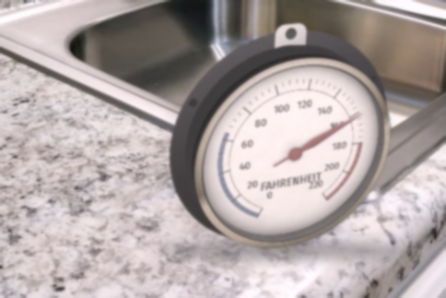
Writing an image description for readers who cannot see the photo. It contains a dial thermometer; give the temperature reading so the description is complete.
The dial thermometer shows 160 °F
